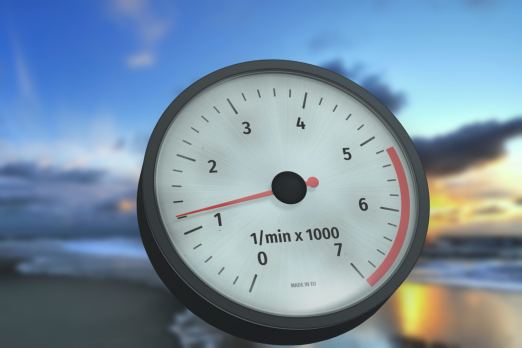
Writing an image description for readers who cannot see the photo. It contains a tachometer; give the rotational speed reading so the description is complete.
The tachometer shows 1200 rpm
